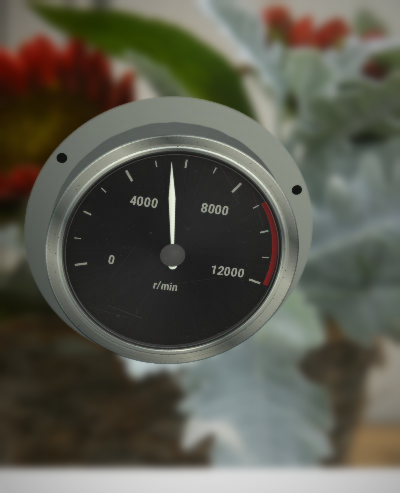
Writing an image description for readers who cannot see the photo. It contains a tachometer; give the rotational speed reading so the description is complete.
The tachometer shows 5500 rpm
